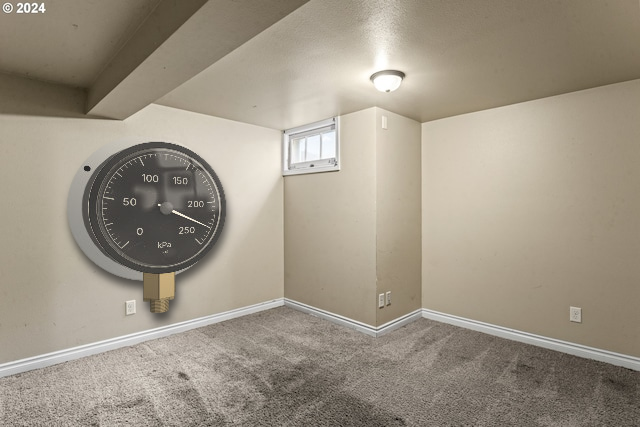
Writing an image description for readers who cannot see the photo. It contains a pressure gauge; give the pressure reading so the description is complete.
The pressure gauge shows 230 kPa
